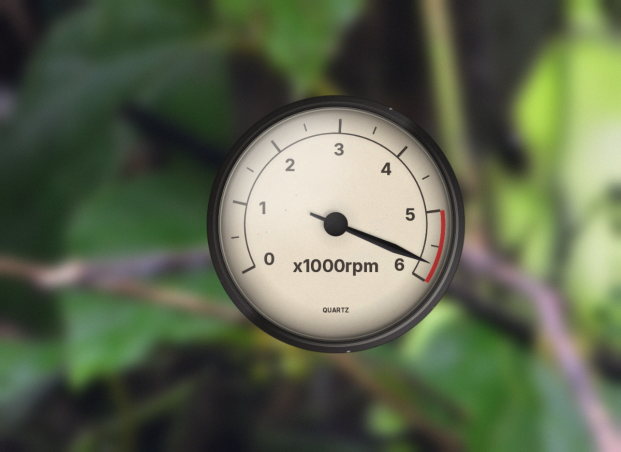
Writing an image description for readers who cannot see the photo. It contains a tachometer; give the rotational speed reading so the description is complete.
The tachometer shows 5750 rpm
